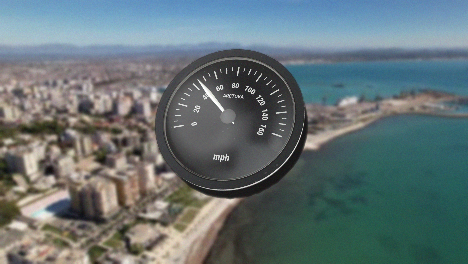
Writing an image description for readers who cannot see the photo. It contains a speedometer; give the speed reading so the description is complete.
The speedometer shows 45 mph
